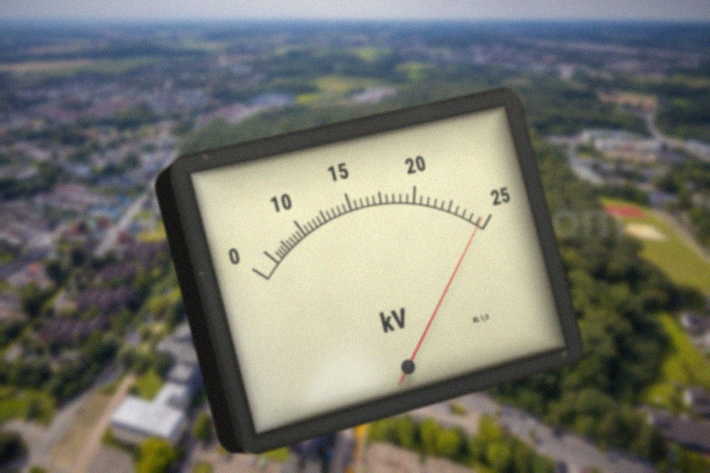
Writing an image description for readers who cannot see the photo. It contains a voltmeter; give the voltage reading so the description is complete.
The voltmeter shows 24.5 kV
